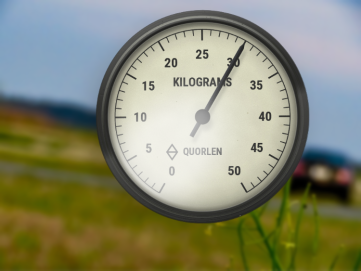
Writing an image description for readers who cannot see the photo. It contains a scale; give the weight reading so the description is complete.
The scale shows 30 kg
